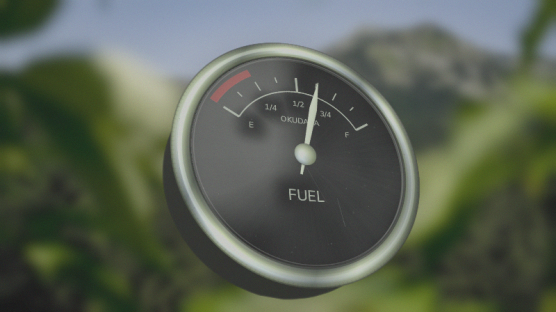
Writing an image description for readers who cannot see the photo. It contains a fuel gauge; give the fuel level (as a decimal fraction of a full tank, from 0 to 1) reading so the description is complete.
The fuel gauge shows 0.625
